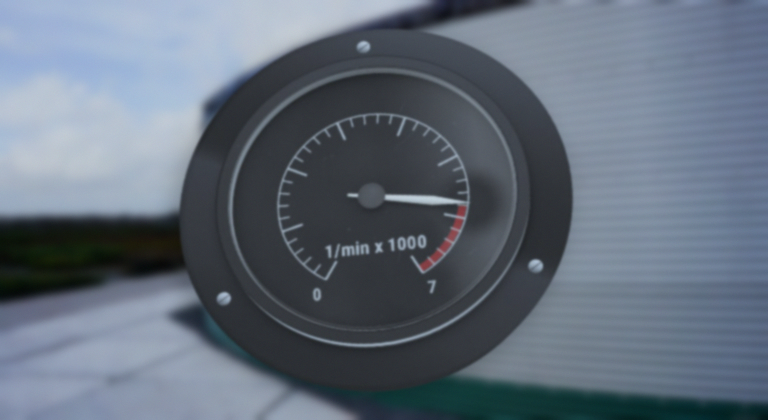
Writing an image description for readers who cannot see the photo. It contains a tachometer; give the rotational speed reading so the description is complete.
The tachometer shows 5800 rpm
